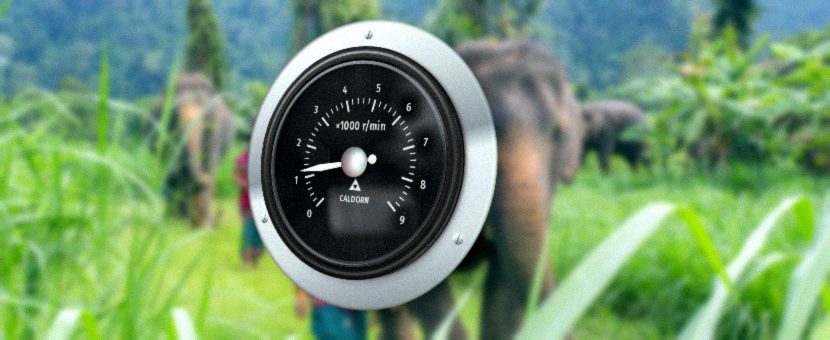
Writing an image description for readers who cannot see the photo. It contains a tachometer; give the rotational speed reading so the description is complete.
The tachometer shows 1200 rpm
